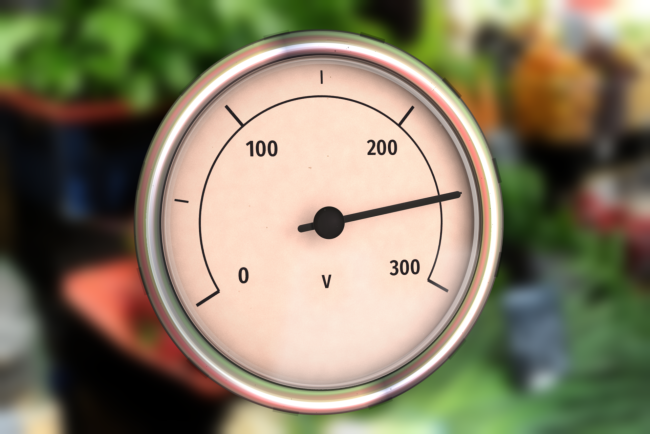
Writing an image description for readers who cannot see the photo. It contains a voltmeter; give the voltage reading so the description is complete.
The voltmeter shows 250 V
